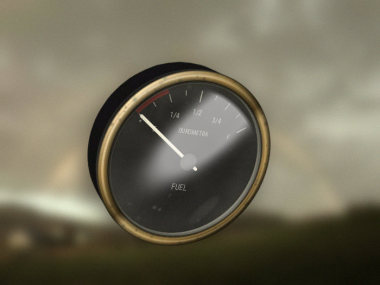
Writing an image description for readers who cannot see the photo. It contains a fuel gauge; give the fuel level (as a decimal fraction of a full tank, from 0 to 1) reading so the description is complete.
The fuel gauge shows 0
